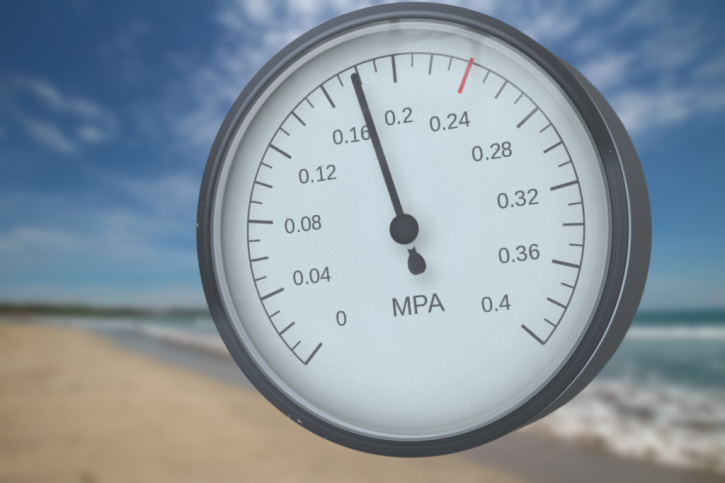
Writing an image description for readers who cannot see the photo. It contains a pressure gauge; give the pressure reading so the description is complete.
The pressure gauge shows 0.18 MPa
